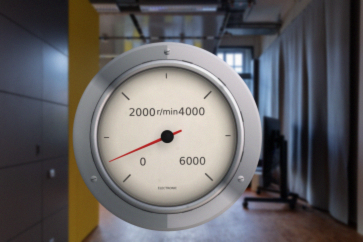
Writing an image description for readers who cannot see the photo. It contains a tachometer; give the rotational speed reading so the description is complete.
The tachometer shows 500 rpm
